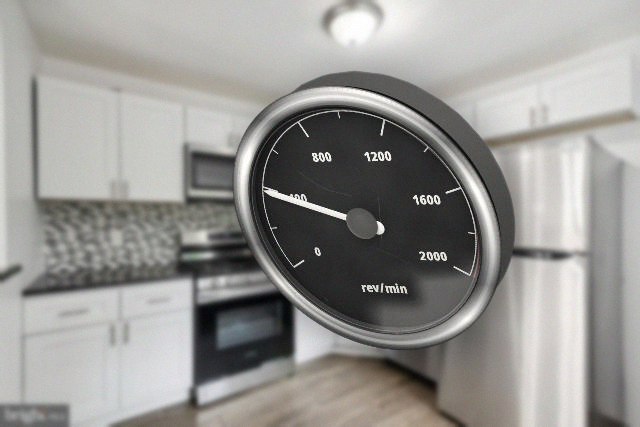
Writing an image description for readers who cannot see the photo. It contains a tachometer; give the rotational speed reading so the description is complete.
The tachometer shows 400 rpm
